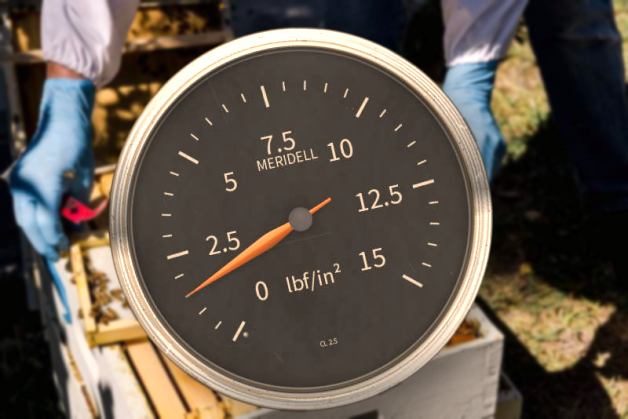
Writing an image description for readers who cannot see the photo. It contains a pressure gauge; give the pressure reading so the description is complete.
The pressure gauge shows 1.5 psi
